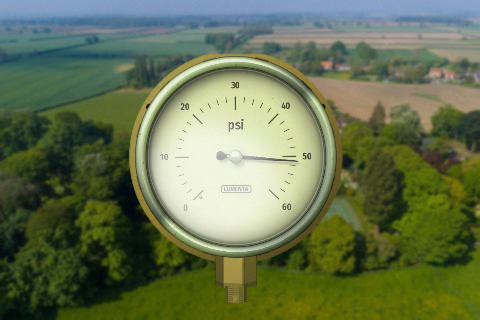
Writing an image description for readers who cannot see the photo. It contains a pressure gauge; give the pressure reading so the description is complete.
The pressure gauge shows 51 psi
